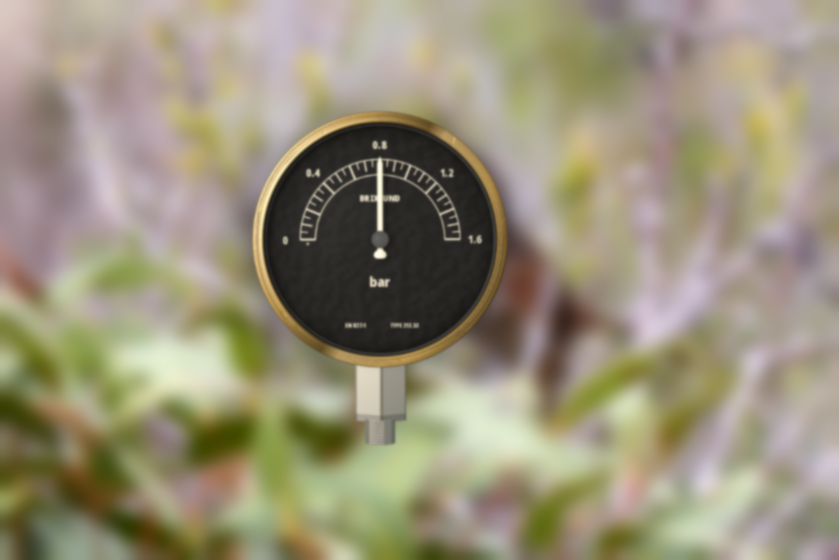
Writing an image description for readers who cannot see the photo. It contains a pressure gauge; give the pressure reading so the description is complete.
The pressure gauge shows 0.8 bar
